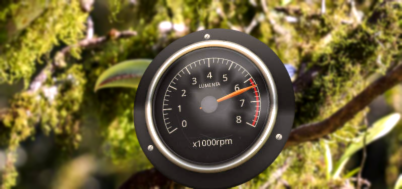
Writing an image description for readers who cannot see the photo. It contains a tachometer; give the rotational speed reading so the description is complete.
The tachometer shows 6400 rpm
